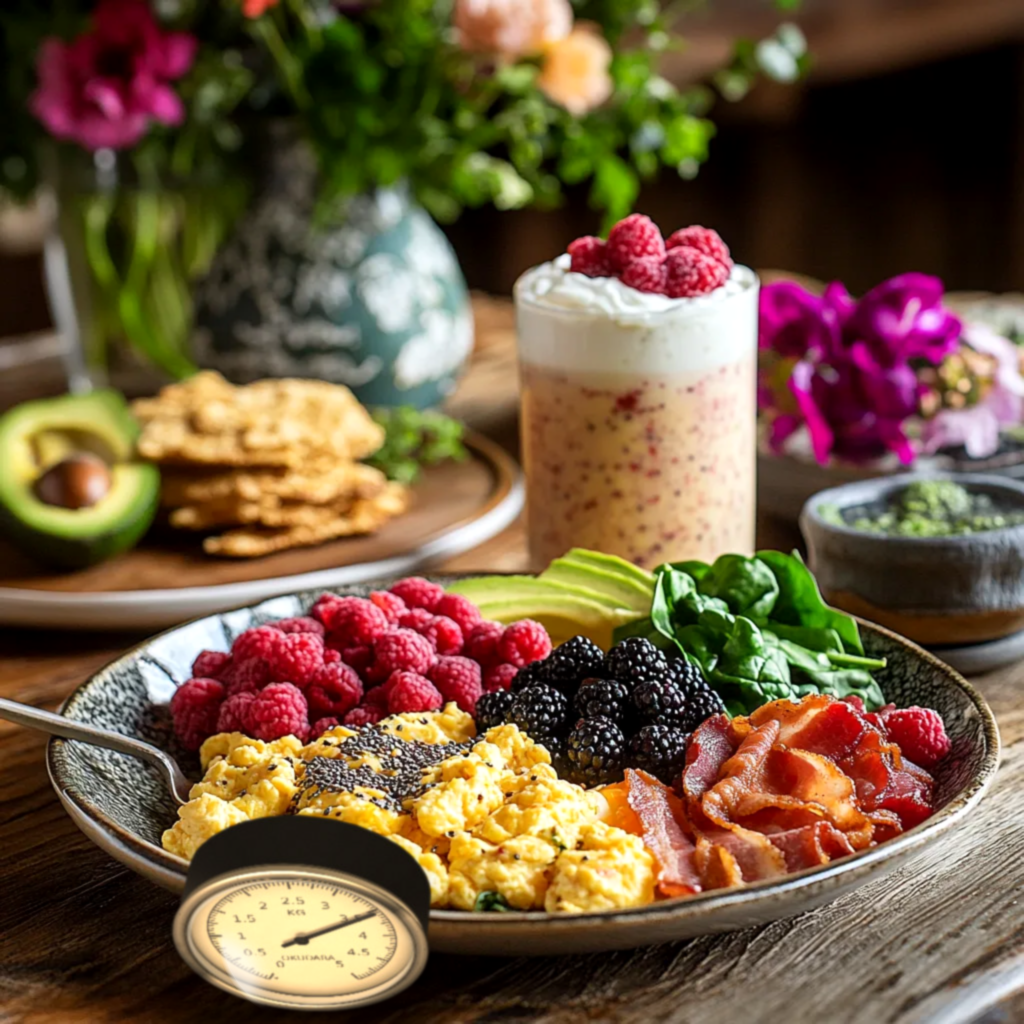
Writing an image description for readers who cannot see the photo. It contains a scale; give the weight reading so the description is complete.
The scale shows 3.5 kg
